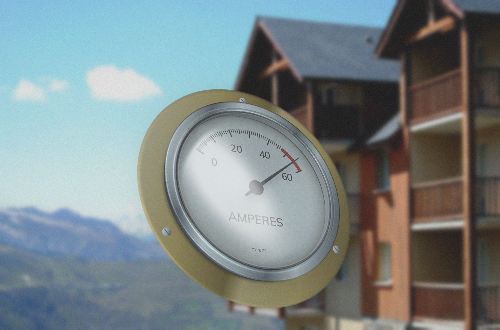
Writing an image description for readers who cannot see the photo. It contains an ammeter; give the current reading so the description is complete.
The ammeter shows 55 A
